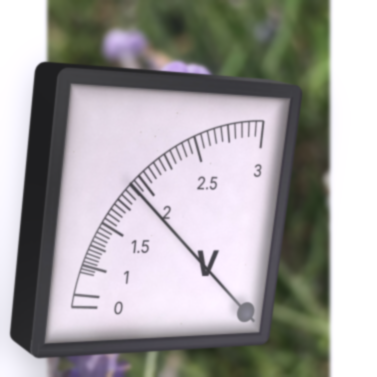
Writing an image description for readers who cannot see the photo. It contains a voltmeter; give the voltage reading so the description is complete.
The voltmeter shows 1.9 V
